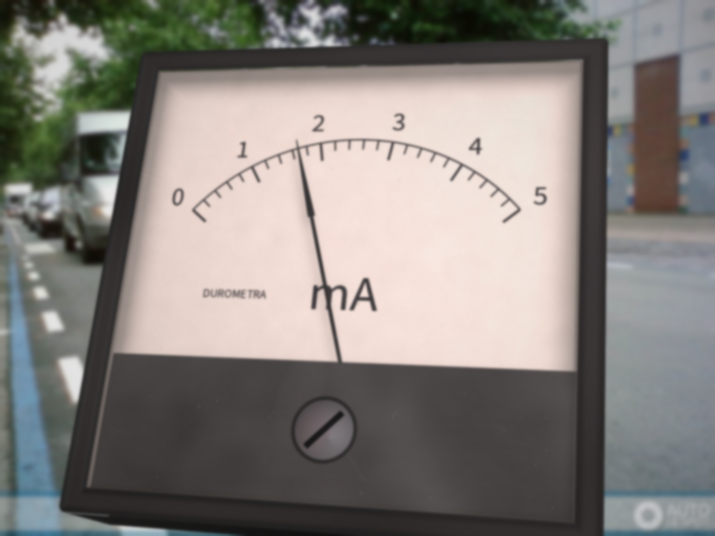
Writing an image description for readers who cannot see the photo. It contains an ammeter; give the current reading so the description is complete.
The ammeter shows 1.7 mA
